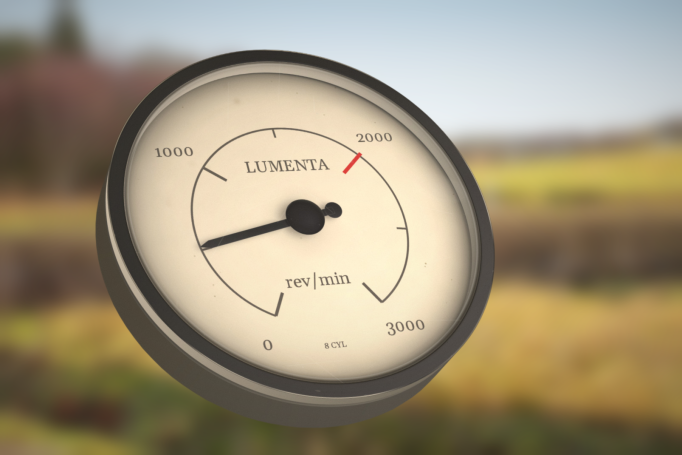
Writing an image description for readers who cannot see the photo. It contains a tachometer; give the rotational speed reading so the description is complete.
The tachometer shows 500 rpm
